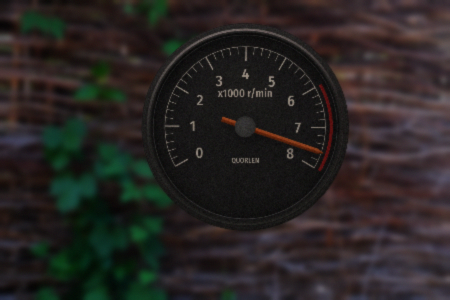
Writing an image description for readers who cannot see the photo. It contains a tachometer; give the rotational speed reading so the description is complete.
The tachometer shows 7600 rpm
